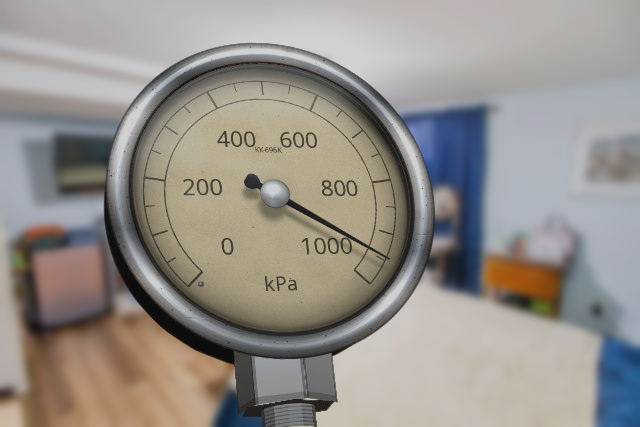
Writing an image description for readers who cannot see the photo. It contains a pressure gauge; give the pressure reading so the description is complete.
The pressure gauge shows 950 kPa
